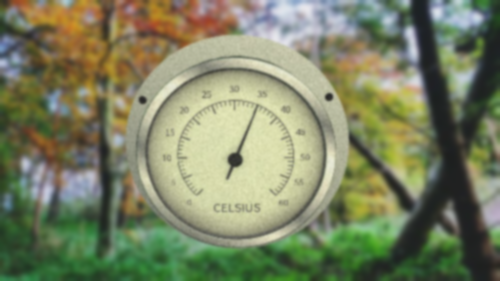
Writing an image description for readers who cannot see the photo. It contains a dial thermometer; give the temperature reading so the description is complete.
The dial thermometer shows 35 °C
